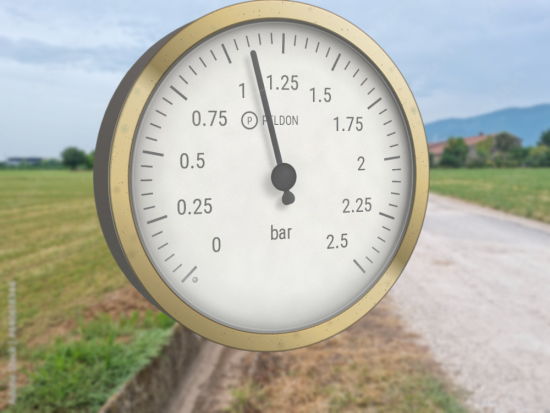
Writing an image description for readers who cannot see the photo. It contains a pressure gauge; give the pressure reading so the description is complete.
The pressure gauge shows 1.1 bar
